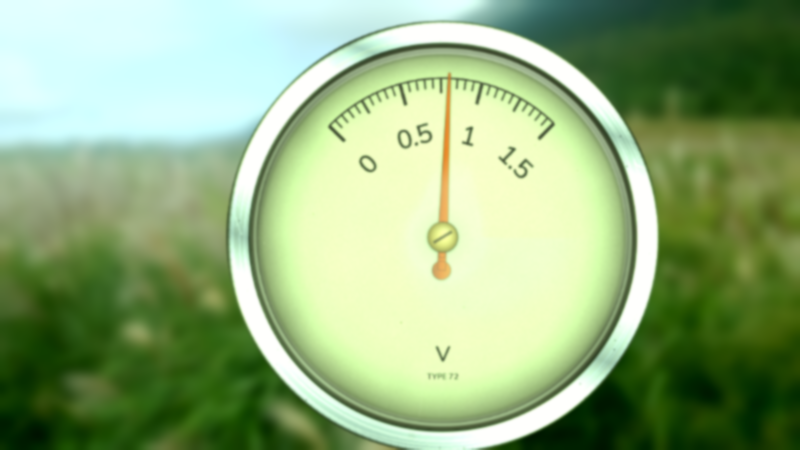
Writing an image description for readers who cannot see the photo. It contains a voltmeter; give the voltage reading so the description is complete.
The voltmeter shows 0.8 V
